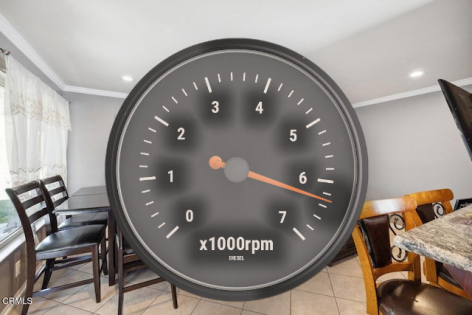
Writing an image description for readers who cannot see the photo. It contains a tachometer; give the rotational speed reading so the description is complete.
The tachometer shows 6300 rpm
